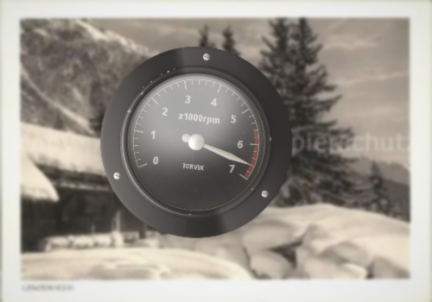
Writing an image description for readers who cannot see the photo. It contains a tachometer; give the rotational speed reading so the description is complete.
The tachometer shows 6600 rpm
